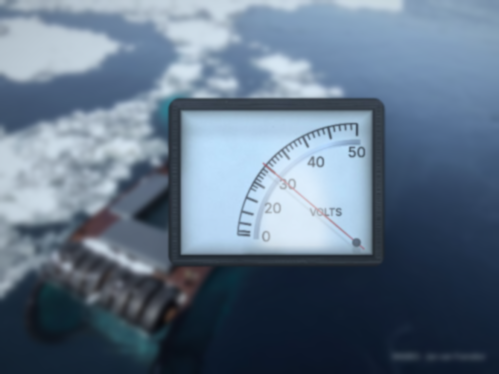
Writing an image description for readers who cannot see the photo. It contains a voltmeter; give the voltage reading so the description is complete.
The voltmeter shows 30 V
